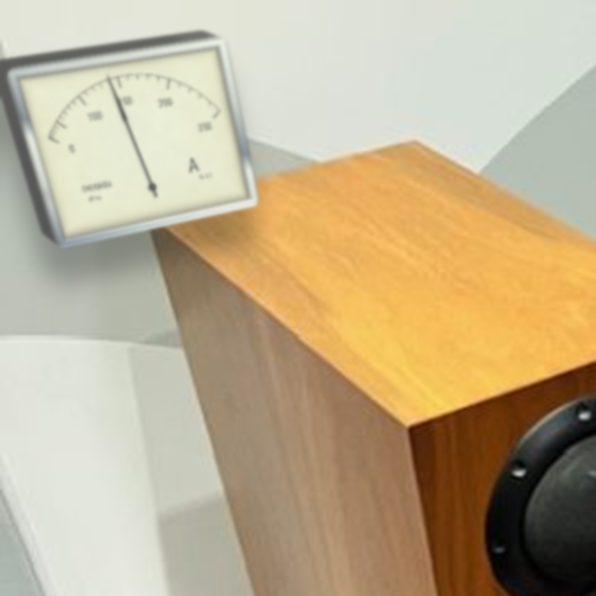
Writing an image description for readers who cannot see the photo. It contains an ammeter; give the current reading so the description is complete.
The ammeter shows 140 A
